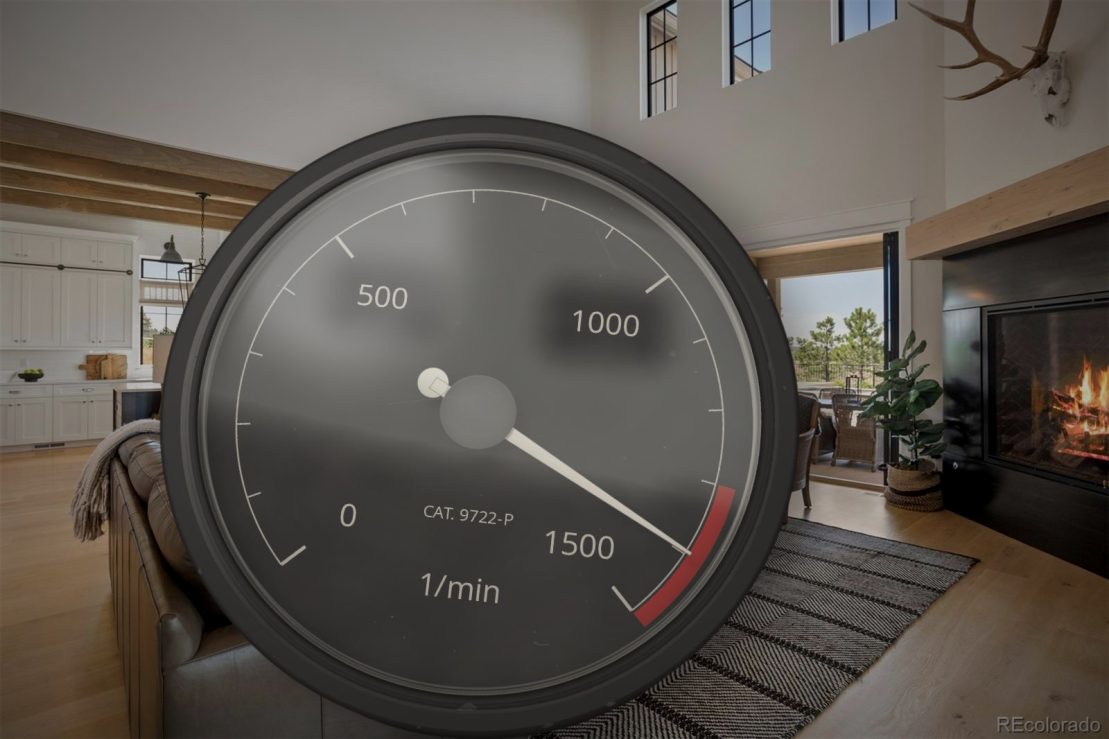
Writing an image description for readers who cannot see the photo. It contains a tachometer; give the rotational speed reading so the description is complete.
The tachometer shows 1400 rpm
